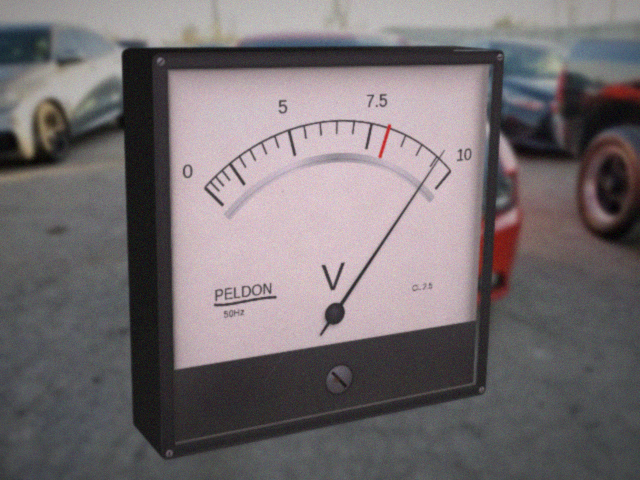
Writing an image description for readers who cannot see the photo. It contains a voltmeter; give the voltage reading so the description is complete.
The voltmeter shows 9.5 V
